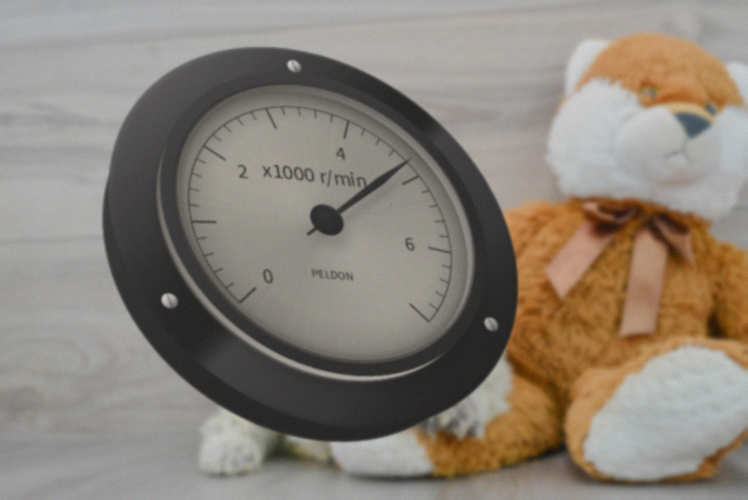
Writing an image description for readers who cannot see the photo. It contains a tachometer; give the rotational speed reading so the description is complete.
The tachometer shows 4800 rpm
